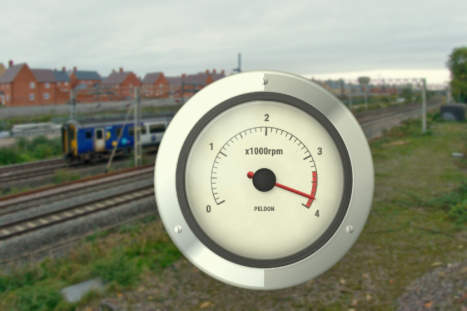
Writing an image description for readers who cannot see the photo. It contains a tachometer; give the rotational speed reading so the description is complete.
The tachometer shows 3800 rpm
